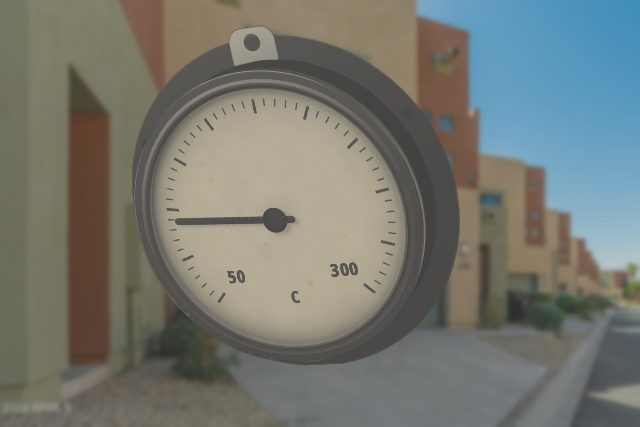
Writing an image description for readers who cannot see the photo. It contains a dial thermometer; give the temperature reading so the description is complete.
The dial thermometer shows 95 °C
